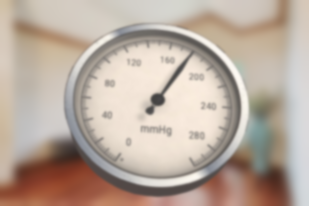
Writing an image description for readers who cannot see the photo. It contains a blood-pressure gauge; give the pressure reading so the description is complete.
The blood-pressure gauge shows 180 mmHg
